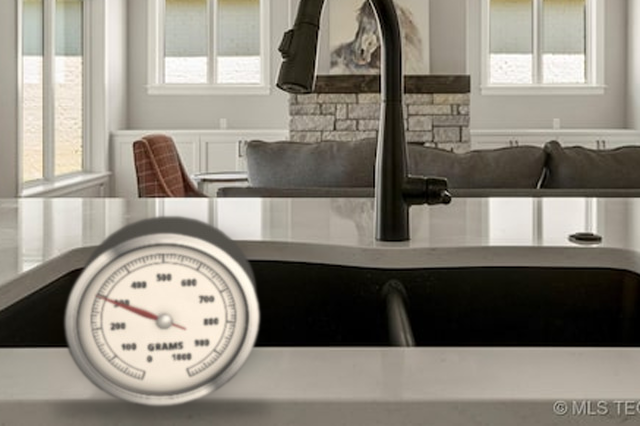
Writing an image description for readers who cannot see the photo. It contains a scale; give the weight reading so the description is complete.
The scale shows 300 g
